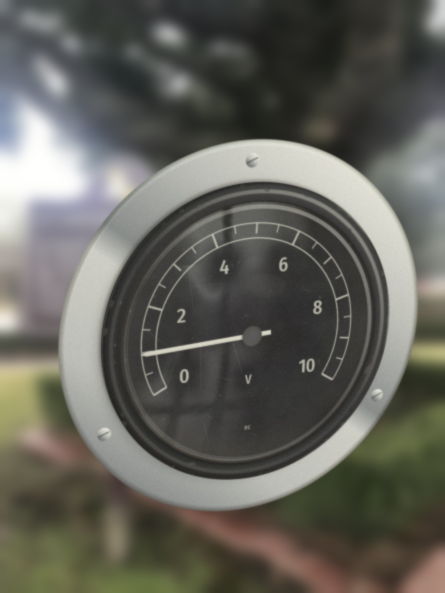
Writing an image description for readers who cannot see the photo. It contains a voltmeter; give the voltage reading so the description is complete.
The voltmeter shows 1 V
